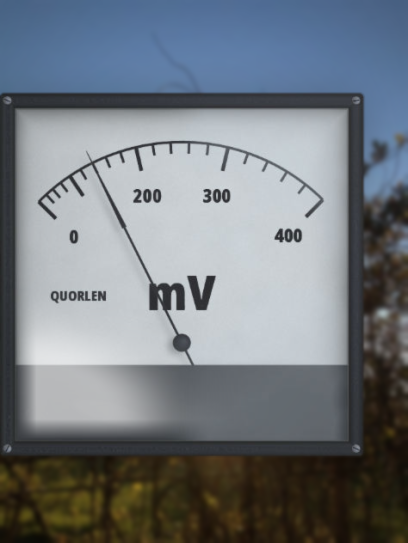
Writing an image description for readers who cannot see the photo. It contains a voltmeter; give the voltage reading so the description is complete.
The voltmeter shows 140 mV
